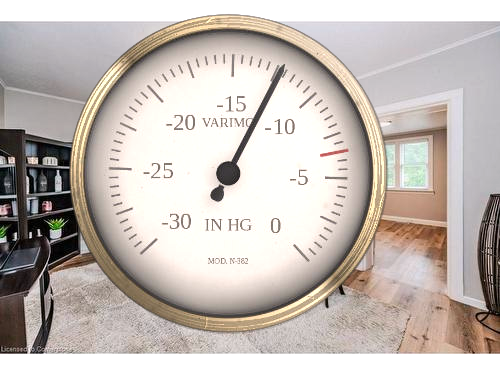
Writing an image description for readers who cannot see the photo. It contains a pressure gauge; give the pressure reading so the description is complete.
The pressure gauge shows -12.25 inHg
